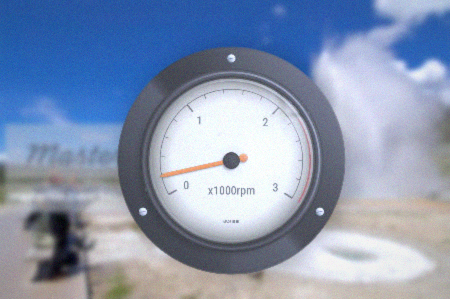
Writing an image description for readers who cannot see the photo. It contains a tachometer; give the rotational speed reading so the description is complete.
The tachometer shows 200 rpm
